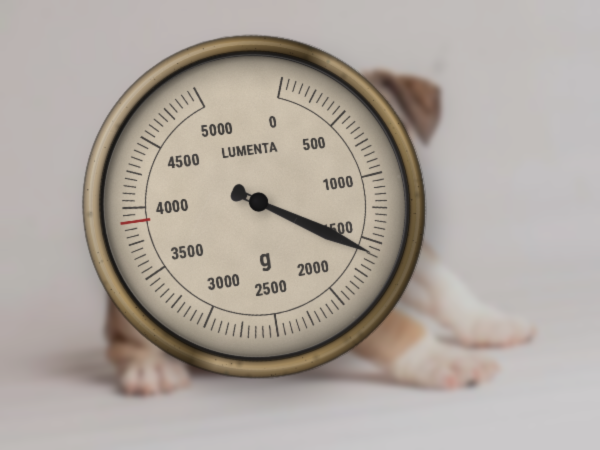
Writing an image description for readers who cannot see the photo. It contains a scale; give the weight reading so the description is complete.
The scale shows 1600 g
